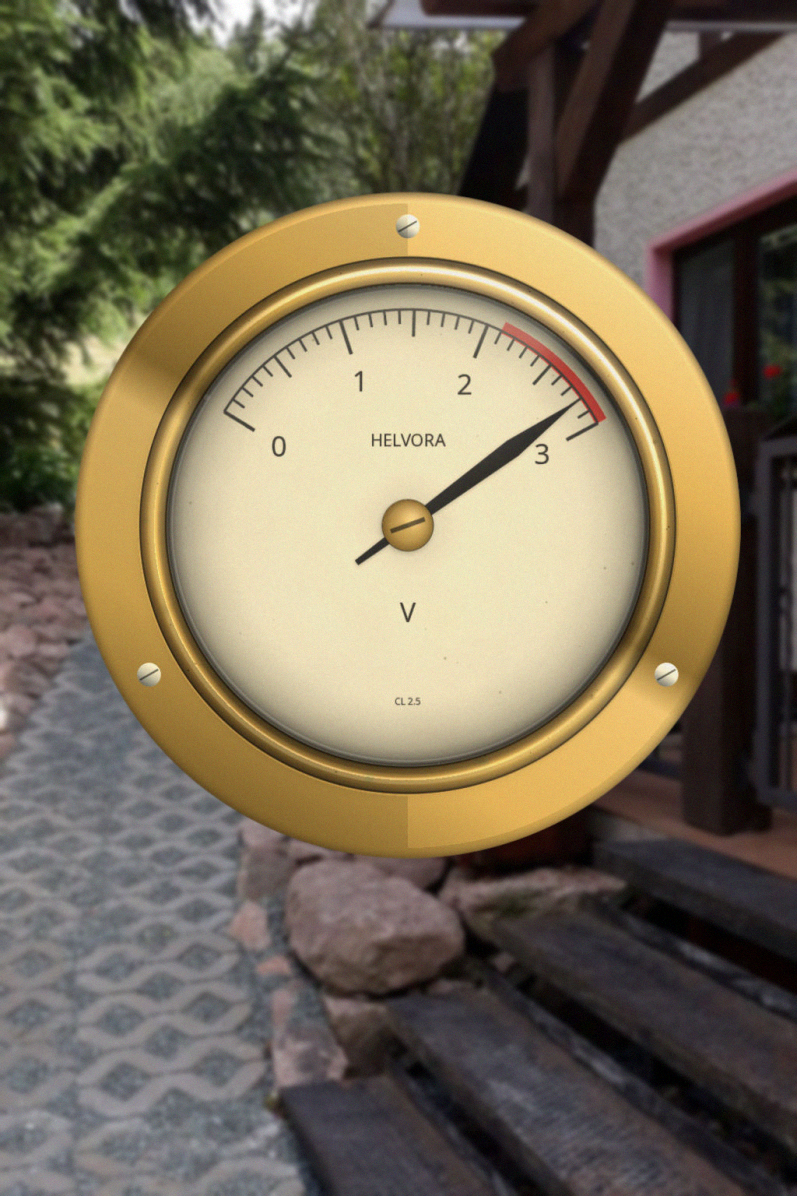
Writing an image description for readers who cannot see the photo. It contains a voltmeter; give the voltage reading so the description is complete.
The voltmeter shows 2.8 V
